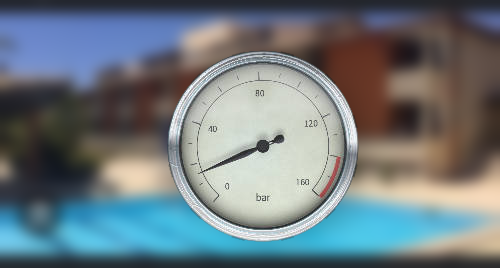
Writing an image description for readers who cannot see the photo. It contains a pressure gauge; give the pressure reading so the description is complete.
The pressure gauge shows 15 bar
